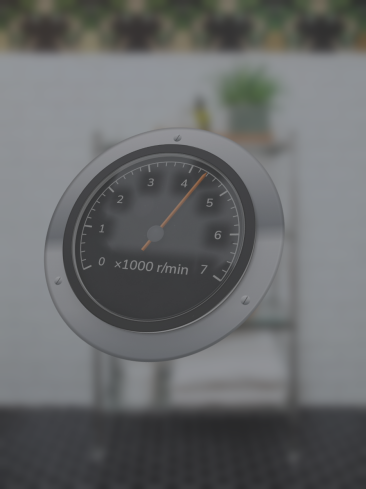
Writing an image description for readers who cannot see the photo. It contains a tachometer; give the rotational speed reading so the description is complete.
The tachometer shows 4400 rpm
